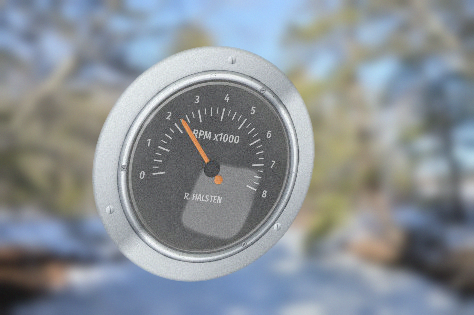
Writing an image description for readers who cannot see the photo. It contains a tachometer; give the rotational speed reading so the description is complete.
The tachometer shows 2250 rpm
